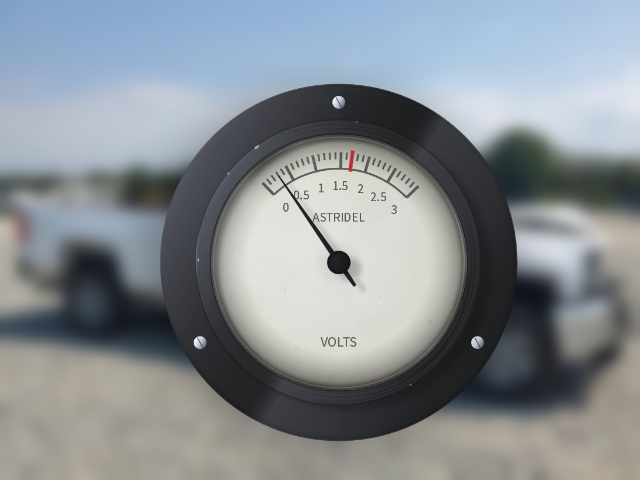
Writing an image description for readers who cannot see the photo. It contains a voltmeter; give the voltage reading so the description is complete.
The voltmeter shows 0.3 V
